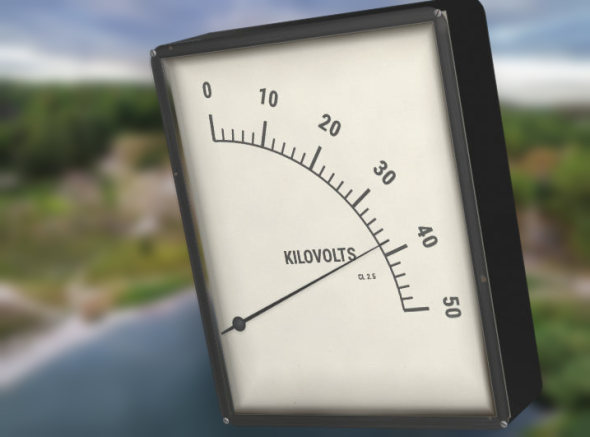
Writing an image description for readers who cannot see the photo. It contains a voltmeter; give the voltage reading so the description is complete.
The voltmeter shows 38 kV
